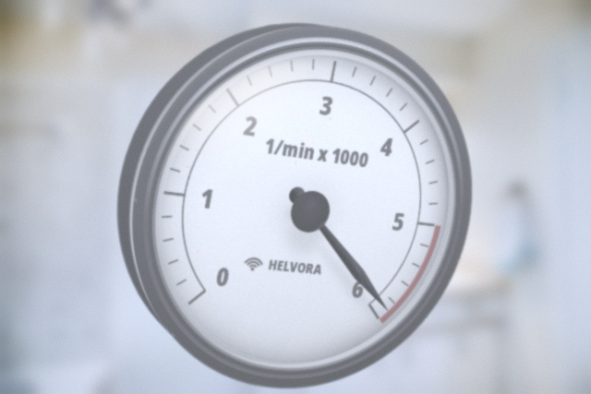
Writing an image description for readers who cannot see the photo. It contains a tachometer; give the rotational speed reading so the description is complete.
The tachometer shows 5900 rpm
